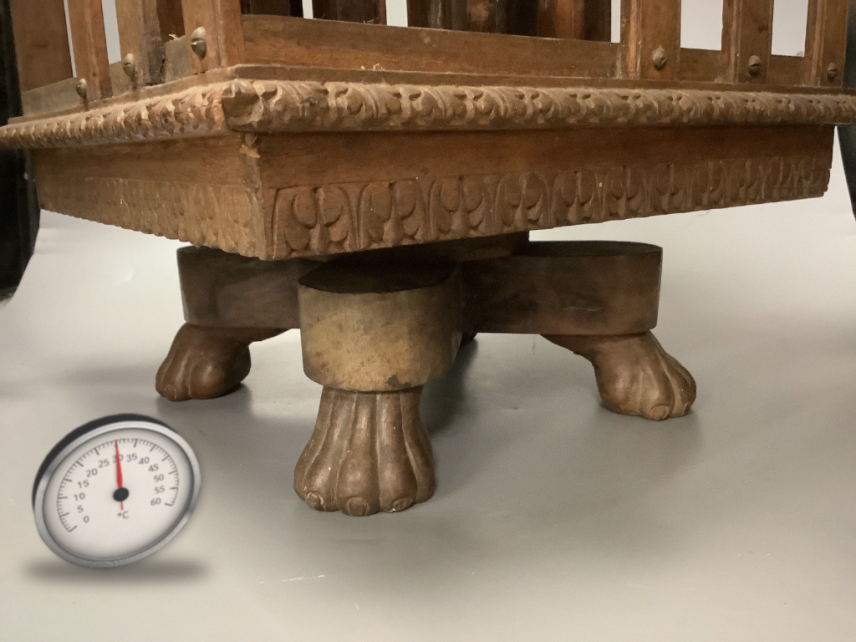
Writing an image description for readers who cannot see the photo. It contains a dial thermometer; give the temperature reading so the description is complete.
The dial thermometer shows 30 °C
